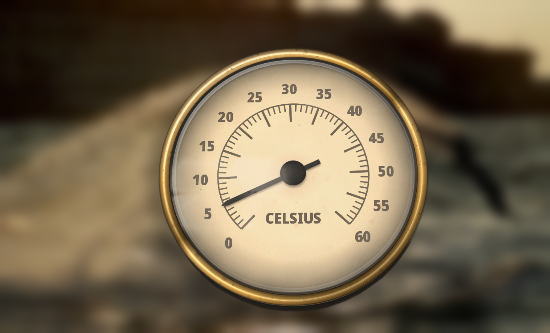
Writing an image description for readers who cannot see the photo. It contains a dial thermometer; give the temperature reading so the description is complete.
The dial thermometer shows 5 °C
